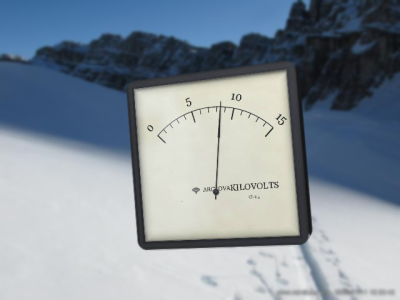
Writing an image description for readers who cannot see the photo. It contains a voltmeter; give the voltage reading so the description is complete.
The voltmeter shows 8.5 kV
